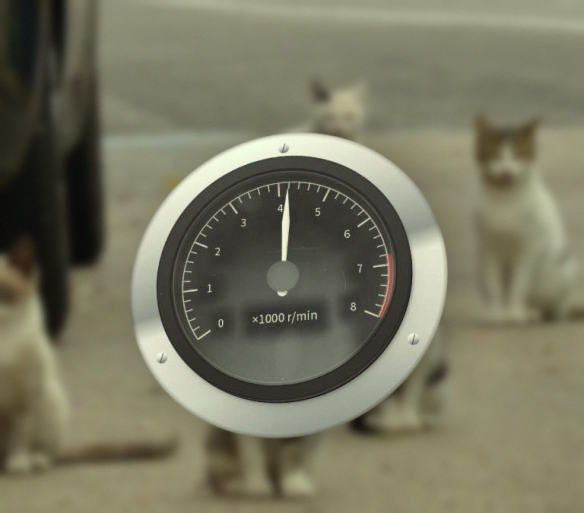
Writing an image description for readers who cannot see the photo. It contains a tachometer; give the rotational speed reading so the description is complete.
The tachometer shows 4200 rpm
